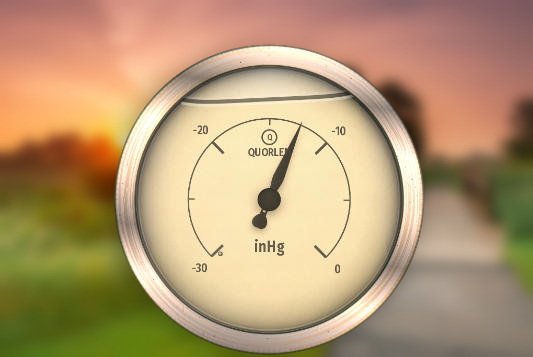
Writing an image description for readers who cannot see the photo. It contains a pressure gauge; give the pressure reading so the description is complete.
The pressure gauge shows -12.5 inHg
